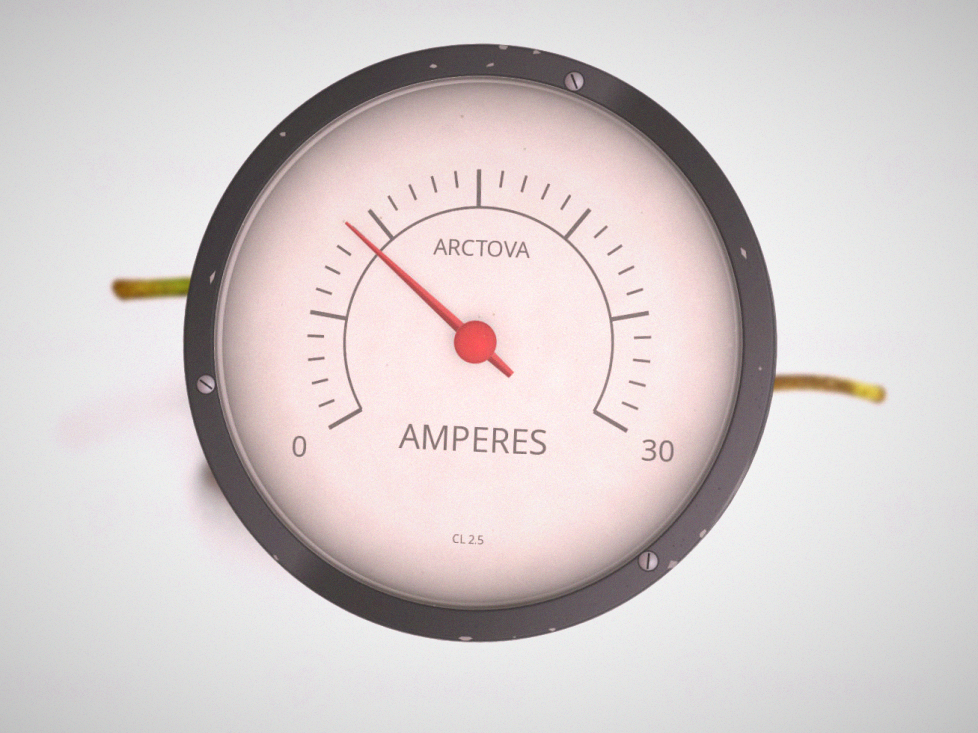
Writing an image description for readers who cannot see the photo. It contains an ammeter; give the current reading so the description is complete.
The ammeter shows 9 A
